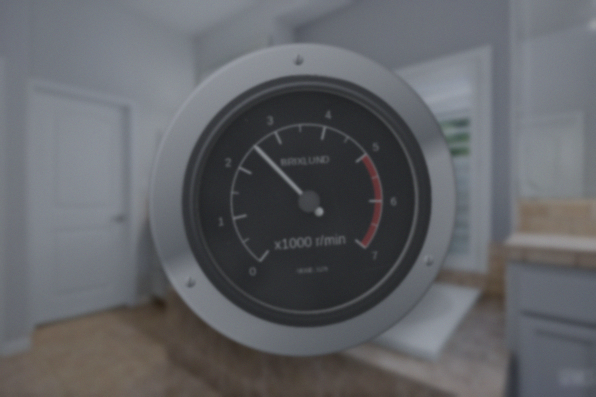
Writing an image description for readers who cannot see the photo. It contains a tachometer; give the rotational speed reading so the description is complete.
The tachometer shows 2500 rpm
